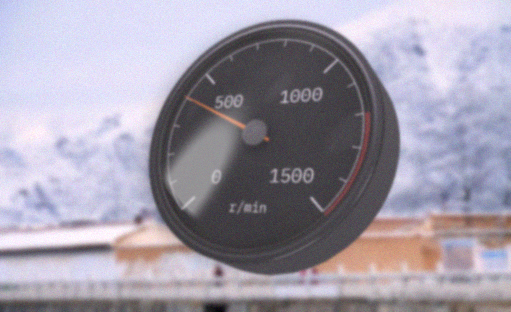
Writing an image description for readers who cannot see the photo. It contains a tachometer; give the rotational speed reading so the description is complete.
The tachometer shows 400 rpm
